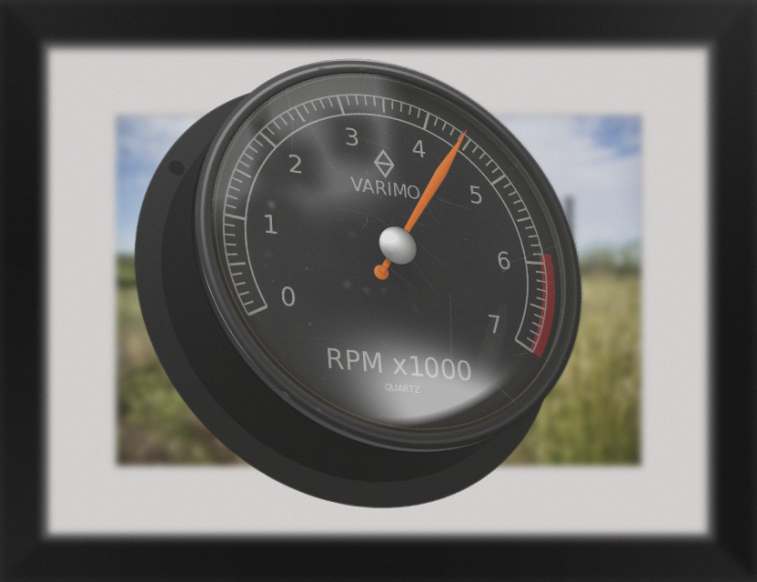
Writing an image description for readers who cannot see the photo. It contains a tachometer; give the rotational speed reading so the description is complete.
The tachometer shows 4400 rpm
